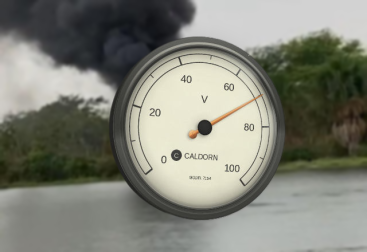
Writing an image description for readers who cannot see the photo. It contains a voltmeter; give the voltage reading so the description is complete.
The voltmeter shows 70 V
